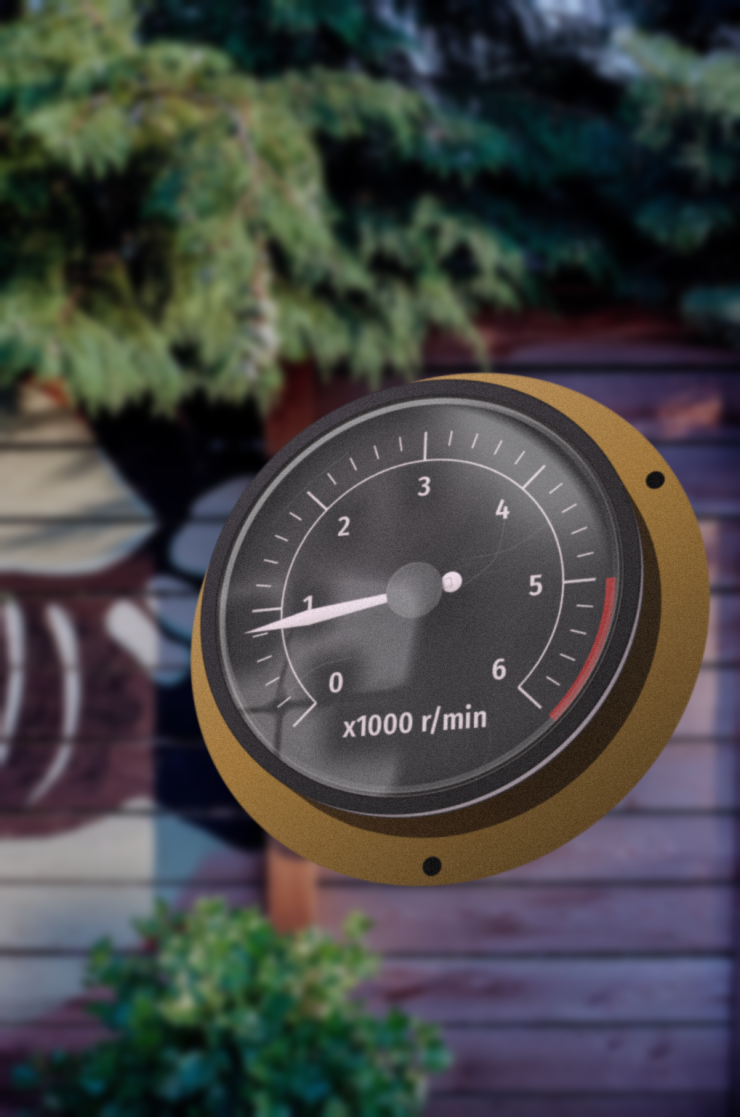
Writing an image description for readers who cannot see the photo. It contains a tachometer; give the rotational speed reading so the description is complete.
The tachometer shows 800 rpm
